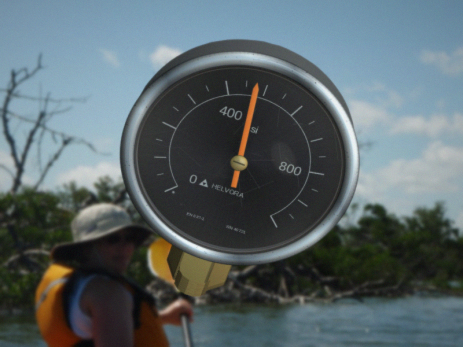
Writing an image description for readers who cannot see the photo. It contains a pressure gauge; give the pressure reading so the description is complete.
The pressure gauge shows 475 psi
